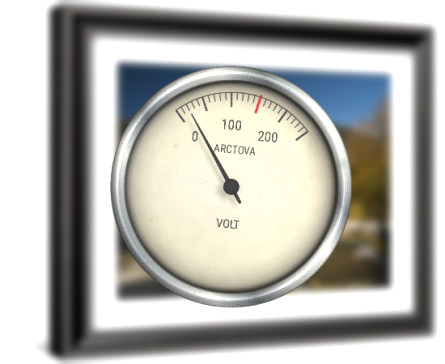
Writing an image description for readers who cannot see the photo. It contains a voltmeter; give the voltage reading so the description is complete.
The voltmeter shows 20 V
